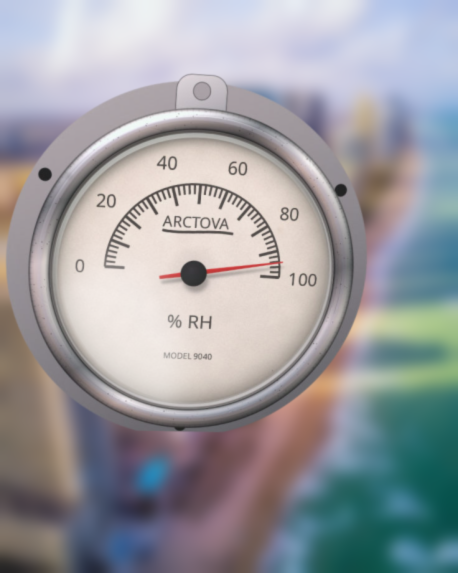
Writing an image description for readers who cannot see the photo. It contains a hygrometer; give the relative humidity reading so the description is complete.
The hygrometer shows 94 %
